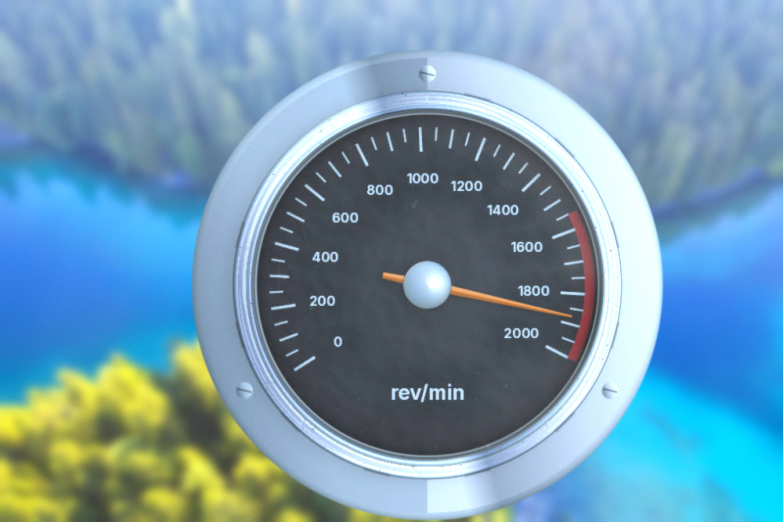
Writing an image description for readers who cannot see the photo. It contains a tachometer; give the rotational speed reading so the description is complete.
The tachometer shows 1875 rpm
